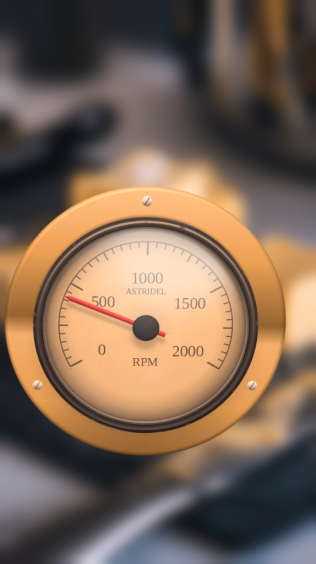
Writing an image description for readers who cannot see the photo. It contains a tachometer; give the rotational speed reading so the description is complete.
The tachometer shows 425 rpm
